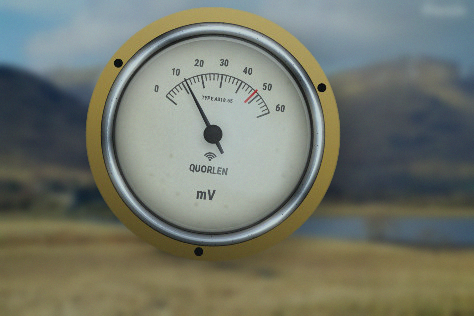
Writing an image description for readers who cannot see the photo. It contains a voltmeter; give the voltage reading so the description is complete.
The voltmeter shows 12 mV
